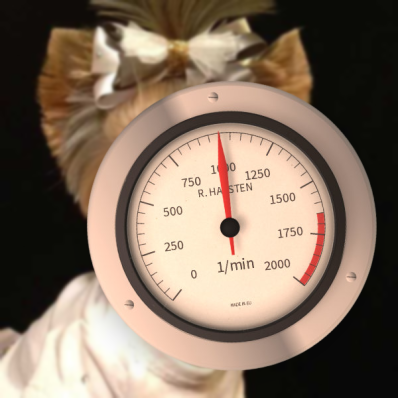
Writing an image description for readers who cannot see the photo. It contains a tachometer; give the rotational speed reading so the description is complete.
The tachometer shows 1000 rpm
